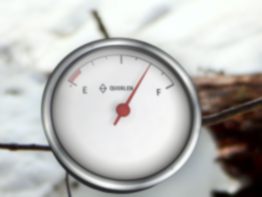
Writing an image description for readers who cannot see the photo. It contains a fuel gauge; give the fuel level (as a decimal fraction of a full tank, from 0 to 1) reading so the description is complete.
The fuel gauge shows 0.75
